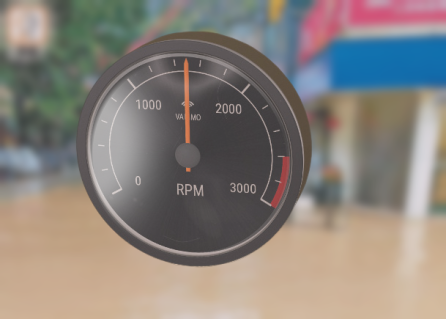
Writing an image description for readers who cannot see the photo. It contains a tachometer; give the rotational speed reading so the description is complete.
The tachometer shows 1500 rpm
